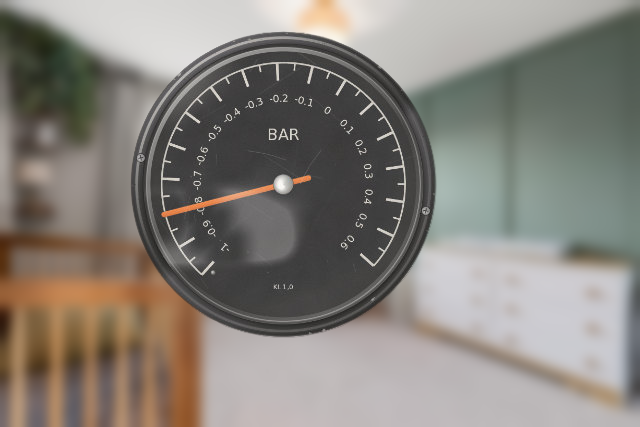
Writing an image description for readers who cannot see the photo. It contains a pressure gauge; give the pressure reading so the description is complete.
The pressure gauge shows -0.8 bar
